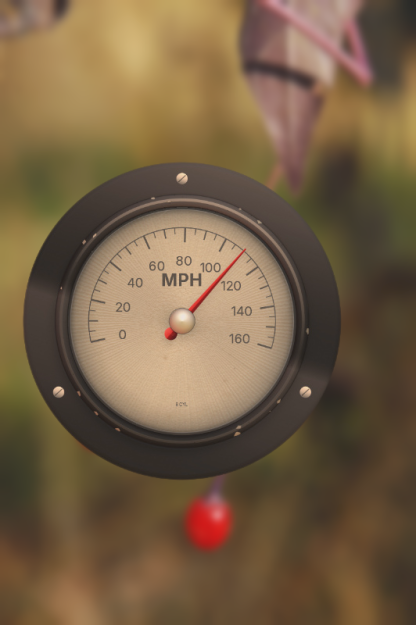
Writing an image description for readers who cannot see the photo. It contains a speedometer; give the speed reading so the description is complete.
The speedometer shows 110 mph
